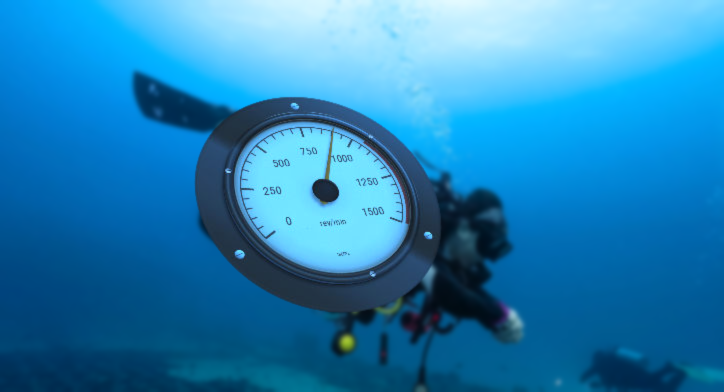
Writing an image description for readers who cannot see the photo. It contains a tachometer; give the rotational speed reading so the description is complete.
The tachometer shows 900 rpm
